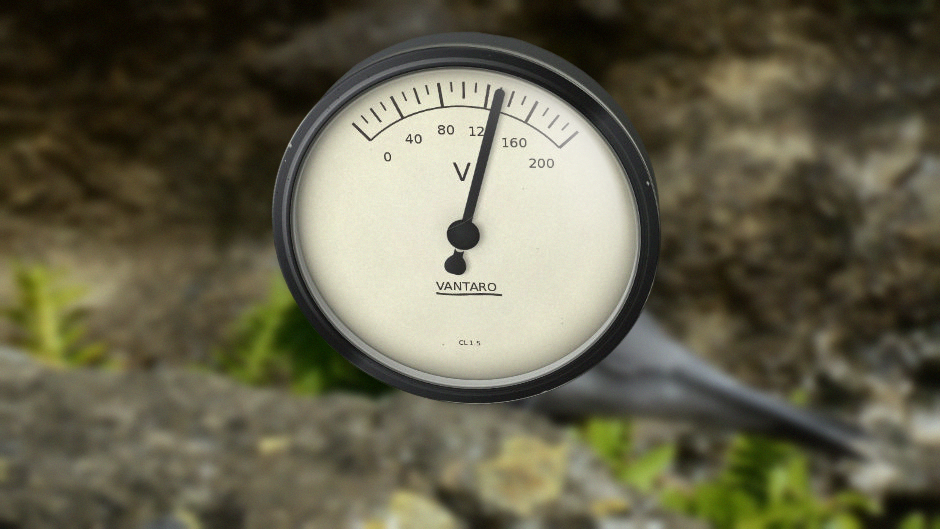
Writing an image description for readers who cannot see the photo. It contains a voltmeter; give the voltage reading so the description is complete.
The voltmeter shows 130 V
